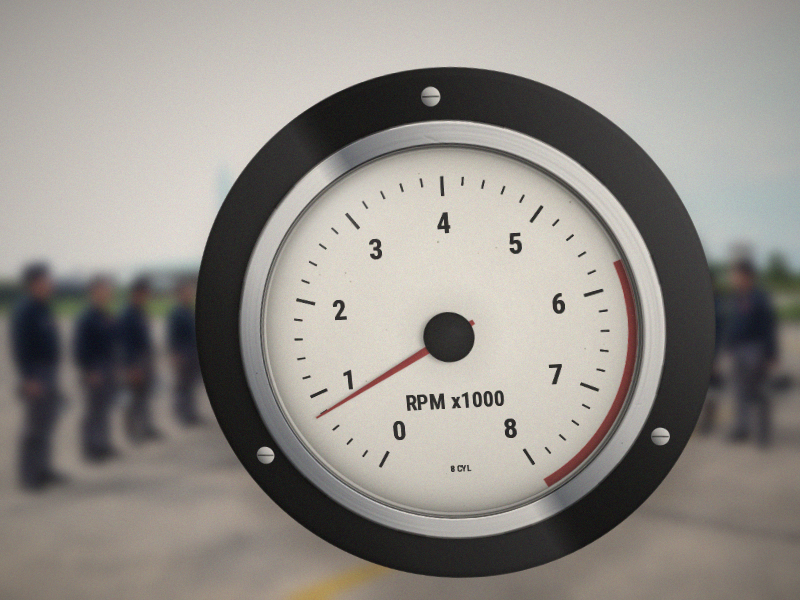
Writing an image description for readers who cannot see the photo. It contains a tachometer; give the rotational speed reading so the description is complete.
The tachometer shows 800 rpm
